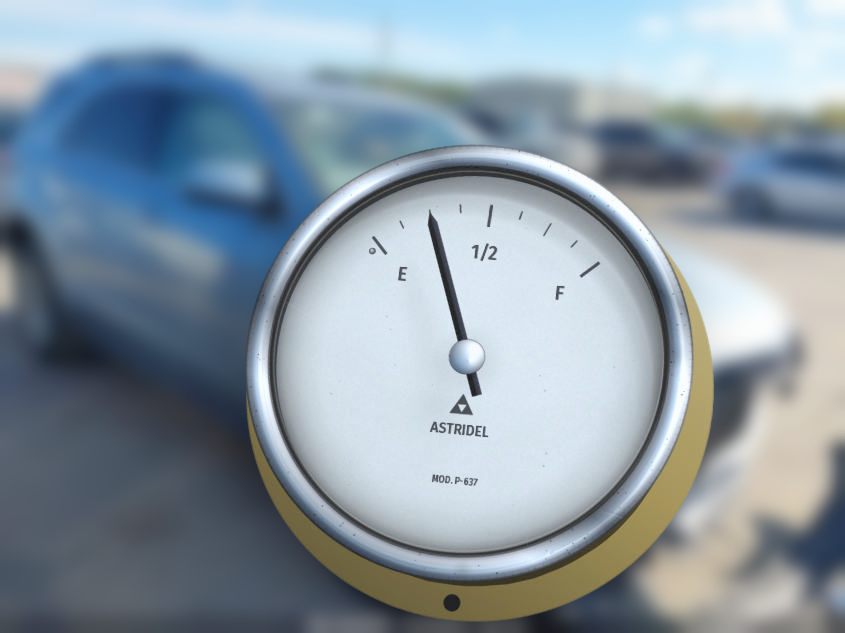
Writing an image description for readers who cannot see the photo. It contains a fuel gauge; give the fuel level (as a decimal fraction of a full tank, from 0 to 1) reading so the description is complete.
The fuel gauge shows 0.25
